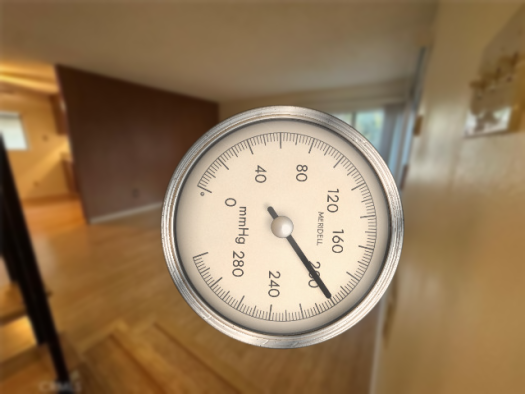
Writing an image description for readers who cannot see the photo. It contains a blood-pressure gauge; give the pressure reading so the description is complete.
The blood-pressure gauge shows 200 mmHg
